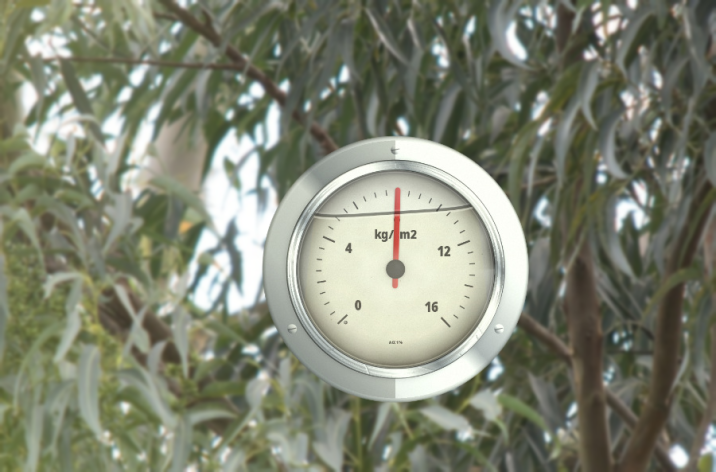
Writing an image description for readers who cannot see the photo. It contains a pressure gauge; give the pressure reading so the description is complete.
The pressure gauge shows 8 kg/cm²
